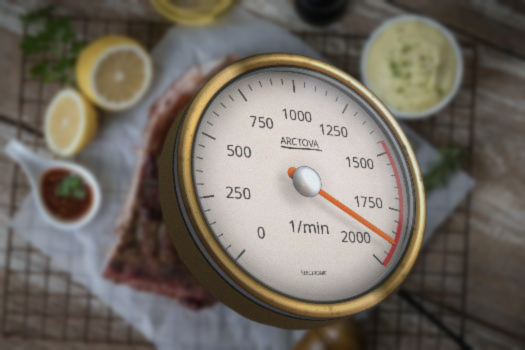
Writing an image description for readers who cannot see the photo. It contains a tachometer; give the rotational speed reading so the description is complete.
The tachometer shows 1900 rpm
